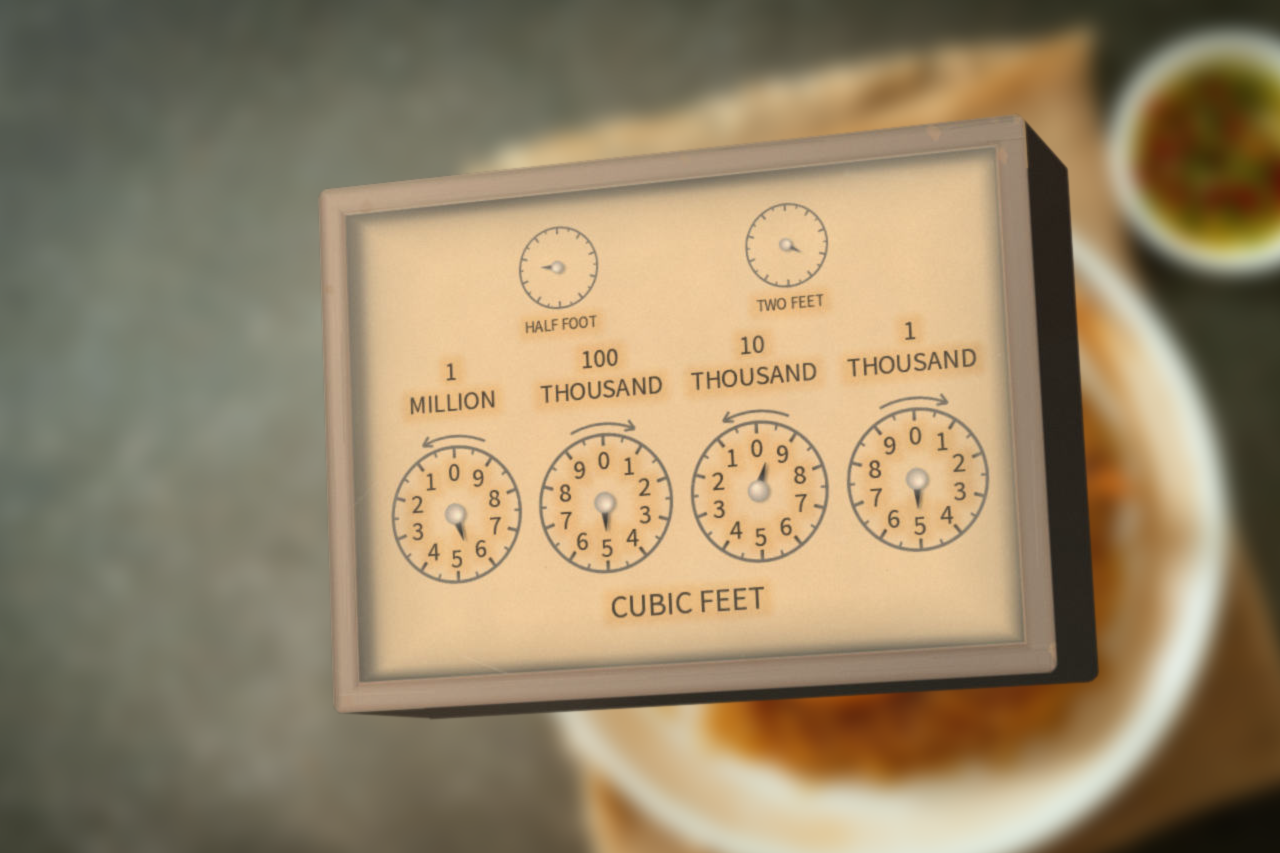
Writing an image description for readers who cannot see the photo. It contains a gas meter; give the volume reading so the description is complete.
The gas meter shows 549500 ft³
